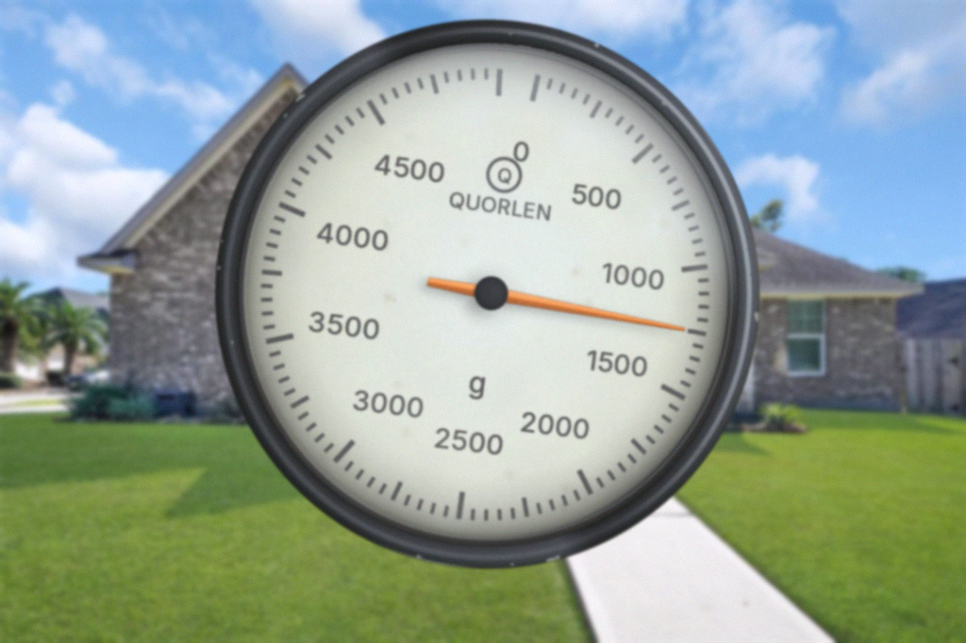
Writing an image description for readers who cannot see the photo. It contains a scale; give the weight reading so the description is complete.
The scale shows 1250 g
